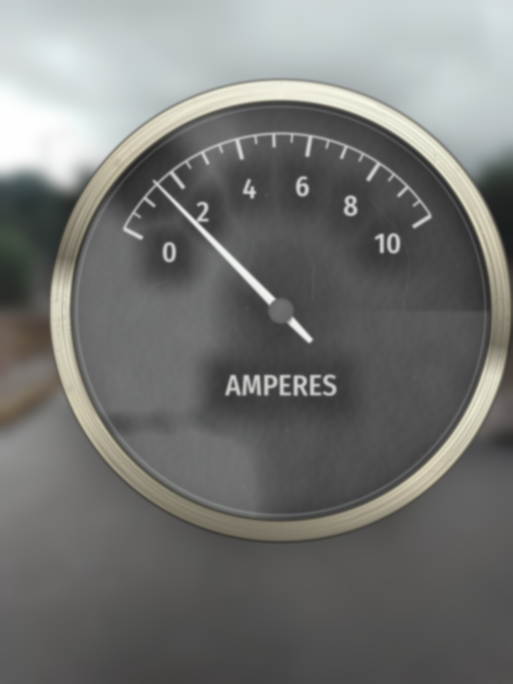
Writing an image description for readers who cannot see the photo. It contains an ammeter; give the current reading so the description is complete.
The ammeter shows 1.5 A
